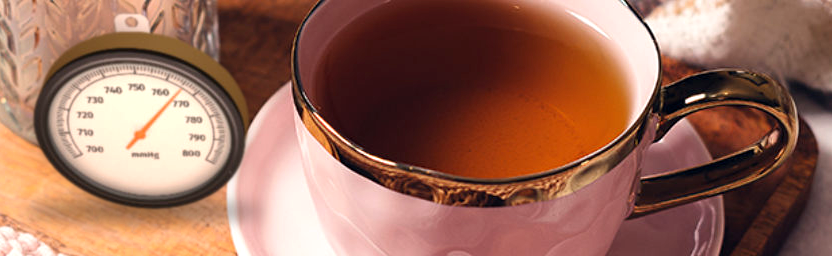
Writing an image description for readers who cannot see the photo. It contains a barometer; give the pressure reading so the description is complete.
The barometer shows 765 mmHg
